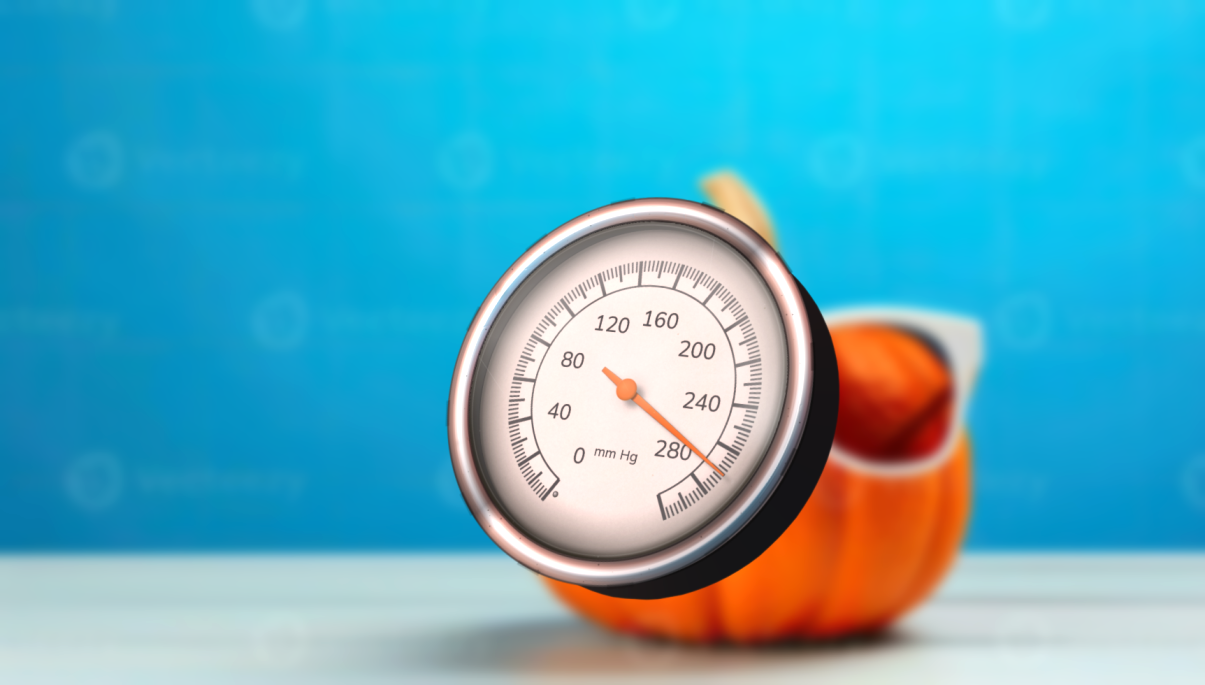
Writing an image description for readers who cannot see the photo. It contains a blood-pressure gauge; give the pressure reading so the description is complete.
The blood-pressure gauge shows 270 mmHg
